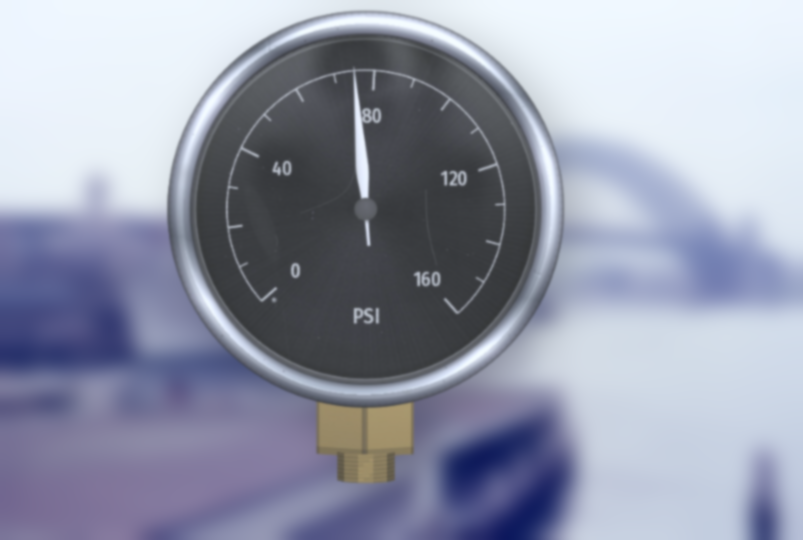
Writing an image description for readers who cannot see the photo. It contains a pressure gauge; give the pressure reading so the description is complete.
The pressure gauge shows 75 psi
